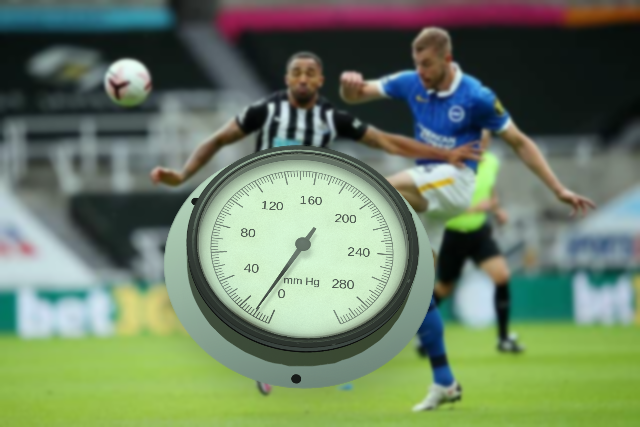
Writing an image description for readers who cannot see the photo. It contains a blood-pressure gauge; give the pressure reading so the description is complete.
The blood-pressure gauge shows 10 mmHg
